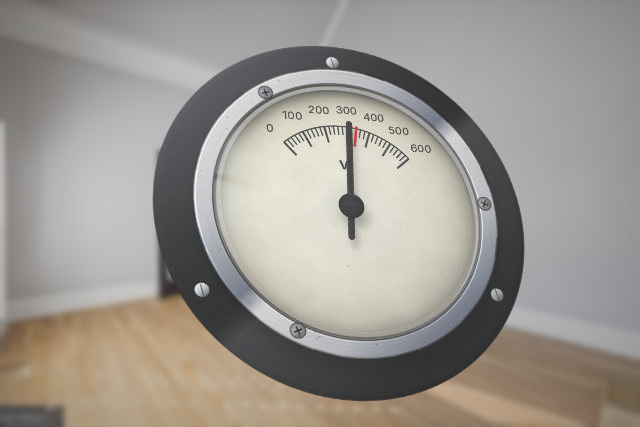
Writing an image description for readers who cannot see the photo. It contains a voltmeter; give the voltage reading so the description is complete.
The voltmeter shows 300 V
